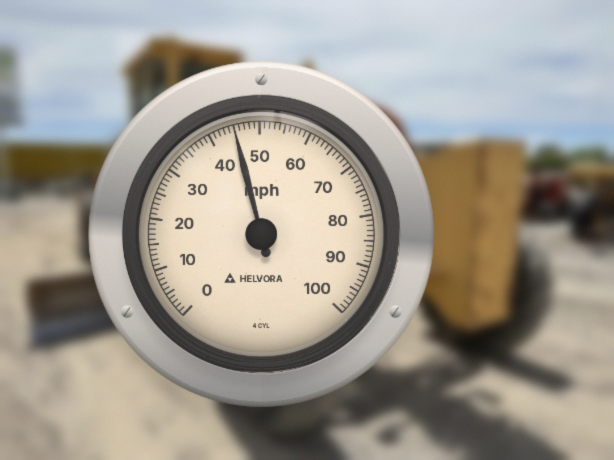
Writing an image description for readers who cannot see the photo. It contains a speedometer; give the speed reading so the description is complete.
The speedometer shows 45 mph
